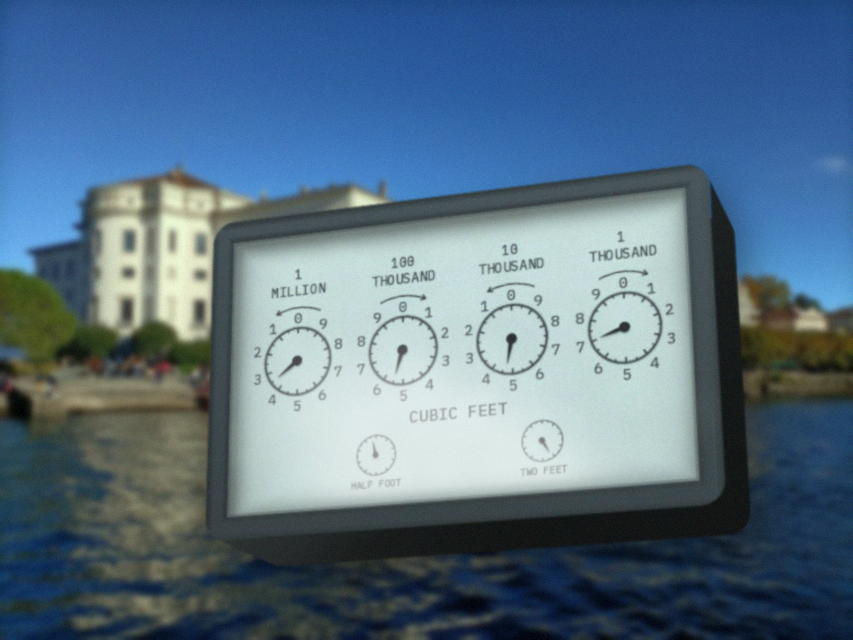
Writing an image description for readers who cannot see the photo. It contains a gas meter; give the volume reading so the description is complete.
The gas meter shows 354700 ft³
